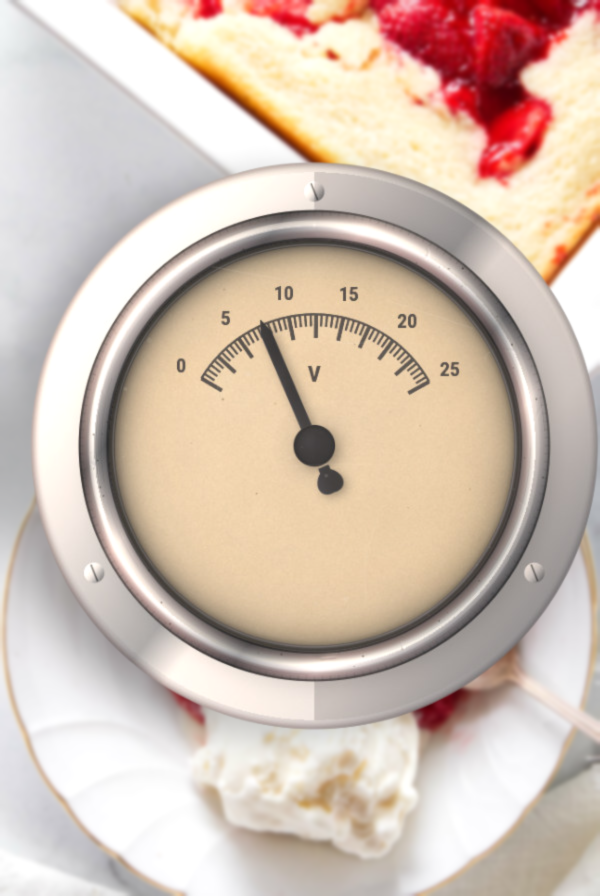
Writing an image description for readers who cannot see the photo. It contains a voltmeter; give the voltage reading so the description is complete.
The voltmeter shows 7.5 V
